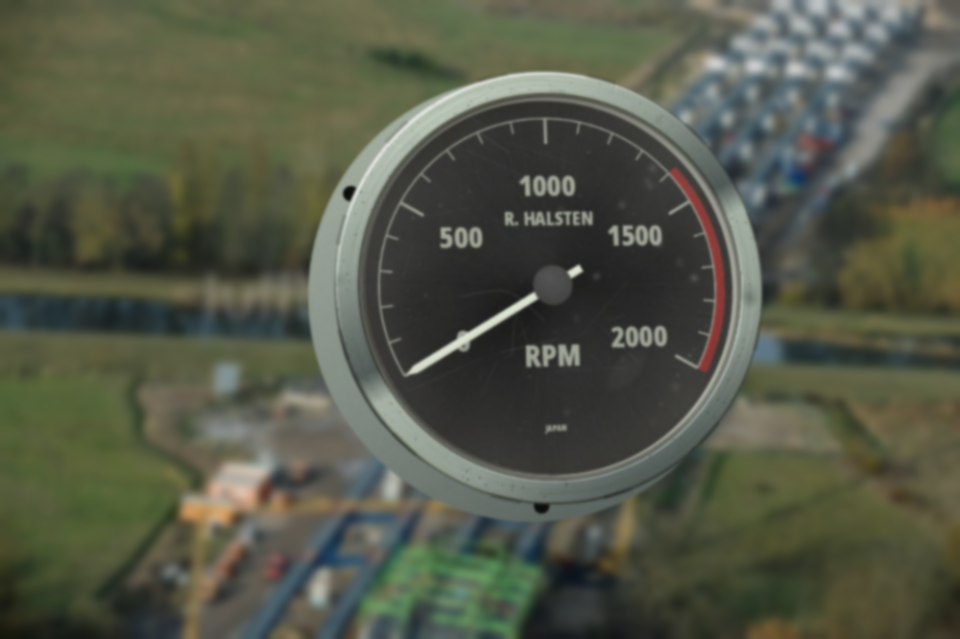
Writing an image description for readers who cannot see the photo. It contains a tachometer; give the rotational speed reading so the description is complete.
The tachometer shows 0 rpm
